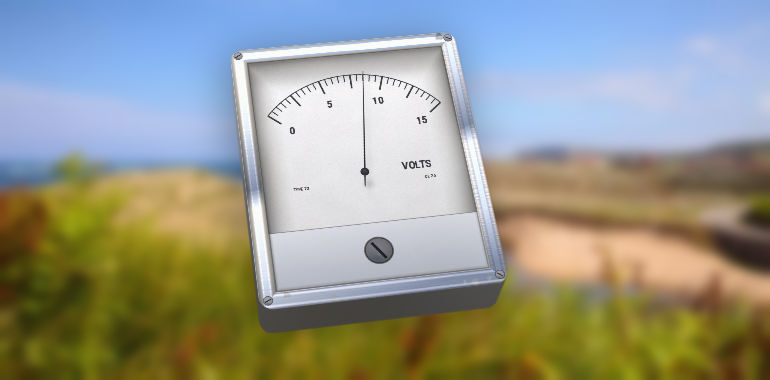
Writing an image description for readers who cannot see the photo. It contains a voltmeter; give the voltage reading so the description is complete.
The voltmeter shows 8.5 V
